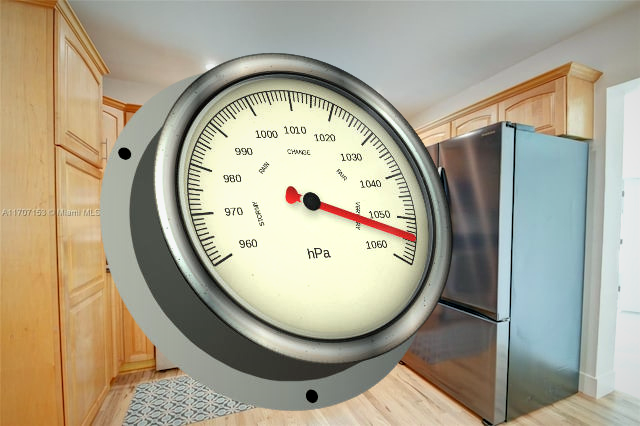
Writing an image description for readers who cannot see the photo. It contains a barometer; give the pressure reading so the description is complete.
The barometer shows 1055 hPa
